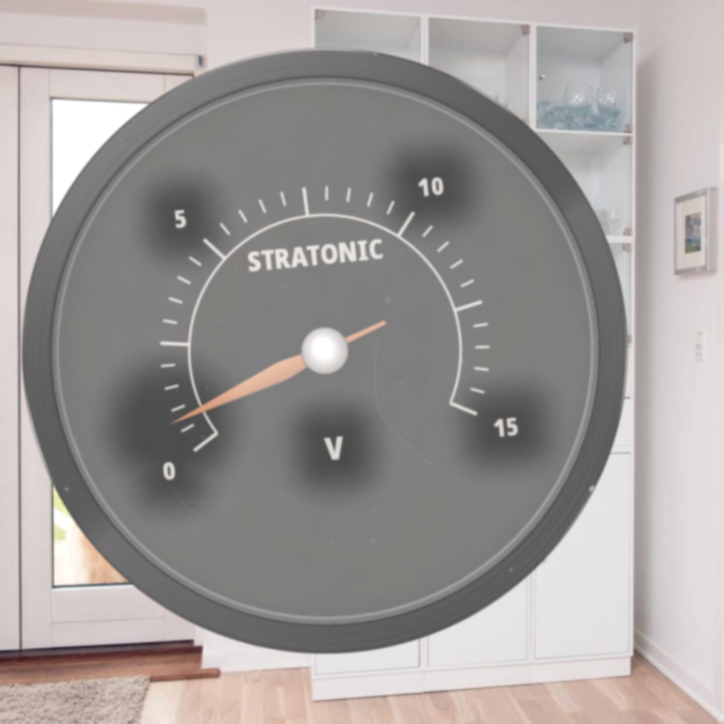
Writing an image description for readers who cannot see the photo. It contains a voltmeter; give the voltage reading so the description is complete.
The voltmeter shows 0.75 V
